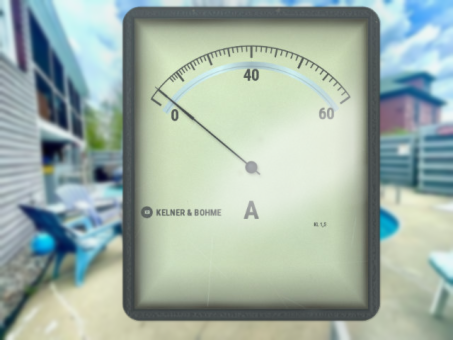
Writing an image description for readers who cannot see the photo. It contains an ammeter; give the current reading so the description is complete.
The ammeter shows 10 A
